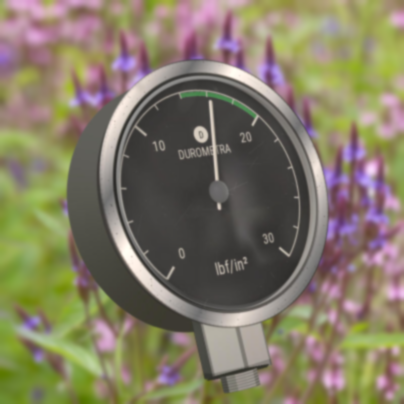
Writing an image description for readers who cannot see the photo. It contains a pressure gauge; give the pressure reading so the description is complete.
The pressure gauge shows 16 psi
